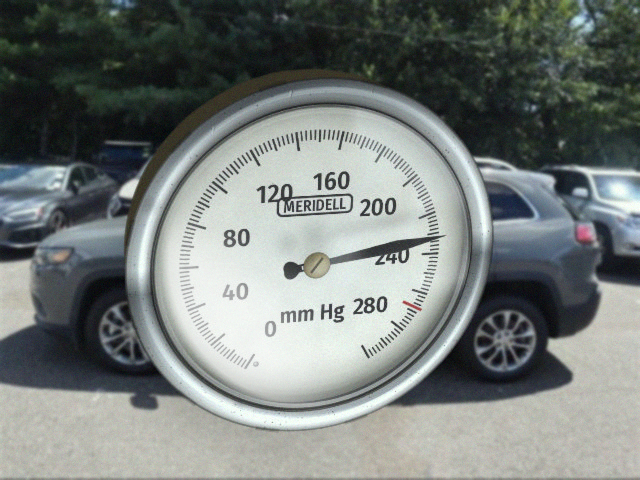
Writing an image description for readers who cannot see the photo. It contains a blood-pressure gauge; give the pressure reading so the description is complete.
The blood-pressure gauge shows 230 mmHg
